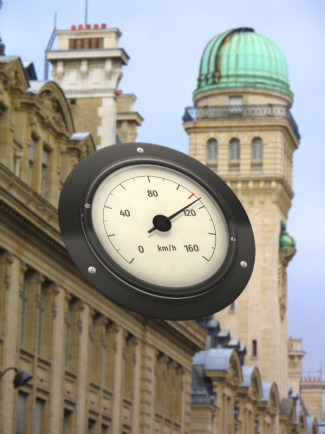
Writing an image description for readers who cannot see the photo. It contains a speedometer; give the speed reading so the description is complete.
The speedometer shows 115 km/h
